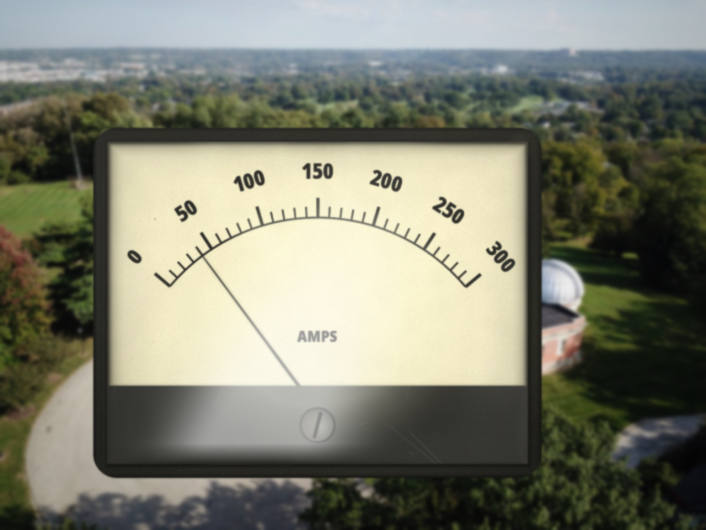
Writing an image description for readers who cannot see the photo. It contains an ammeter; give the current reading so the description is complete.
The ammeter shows 40 A
